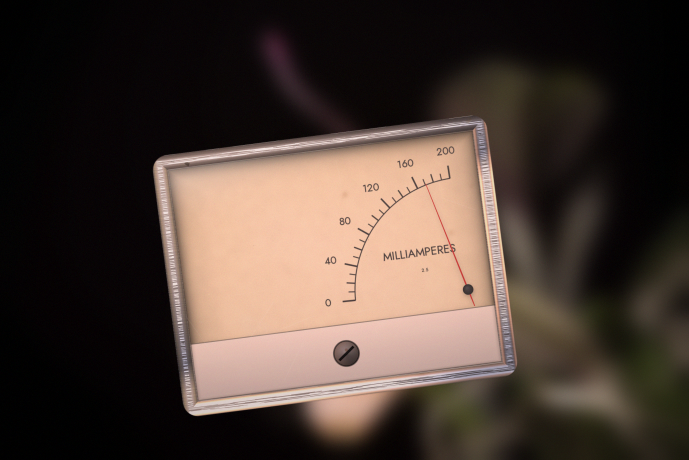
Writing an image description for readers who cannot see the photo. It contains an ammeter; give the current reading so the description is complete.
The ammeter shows 170 mA
